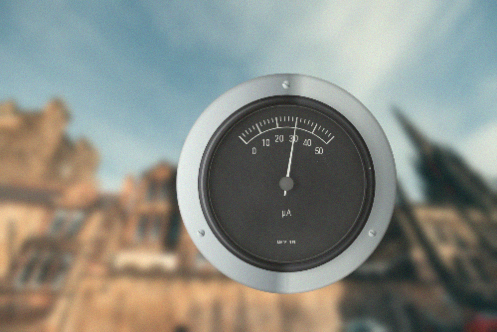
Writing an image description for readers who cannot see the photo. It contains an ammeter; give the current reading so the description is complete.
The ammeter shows 30 µA
